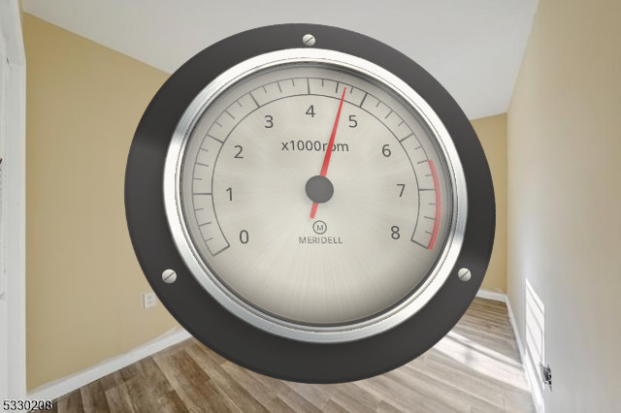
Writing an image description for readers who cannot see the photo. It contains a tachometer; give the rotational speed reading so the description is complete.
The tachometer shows 4625 rpm
